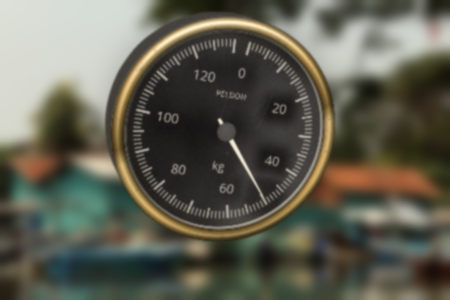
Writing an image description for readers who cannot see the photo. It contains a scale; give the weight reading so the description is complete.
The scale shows 50 kg
